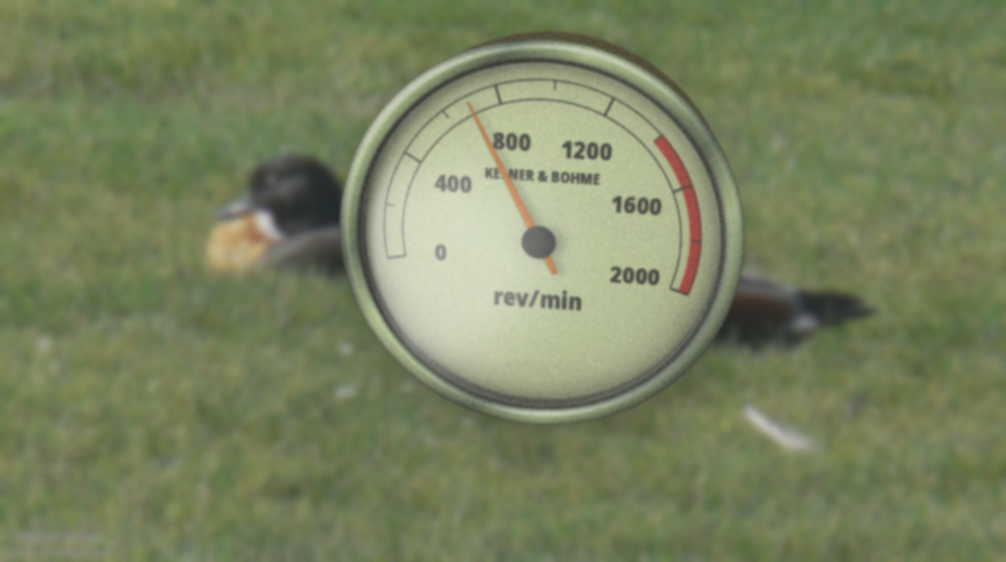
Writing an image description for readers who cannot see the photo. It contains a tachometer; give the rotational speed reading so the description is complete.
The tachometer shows 700 rpm
